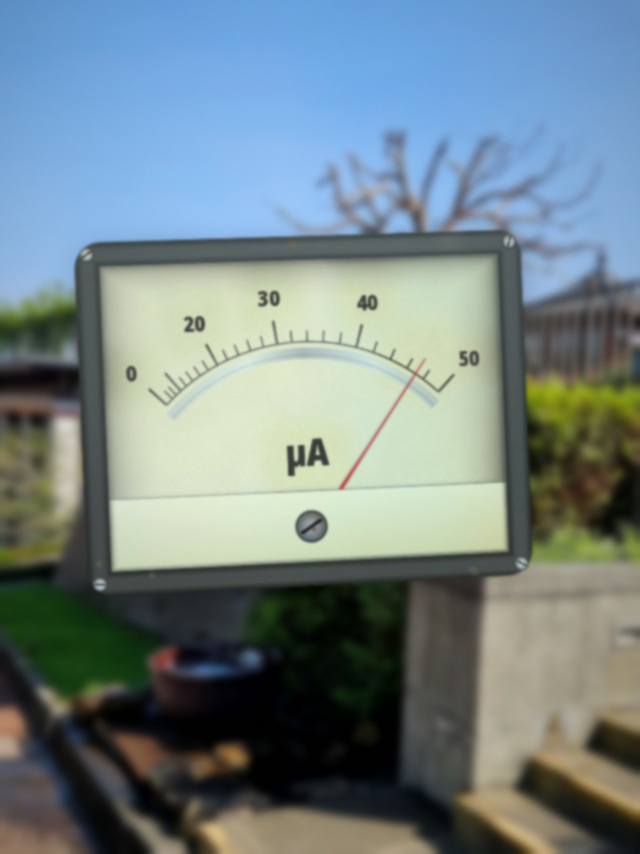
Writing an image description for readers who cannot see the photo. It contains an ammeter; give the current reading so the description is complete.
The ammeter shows 47 µA
